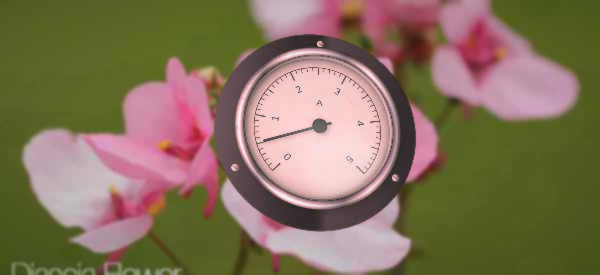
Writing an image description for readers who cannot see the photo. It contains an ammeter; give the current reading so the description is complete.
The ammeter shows 0.5 A
